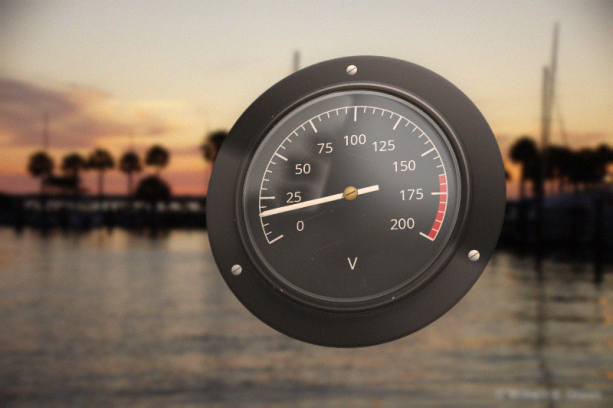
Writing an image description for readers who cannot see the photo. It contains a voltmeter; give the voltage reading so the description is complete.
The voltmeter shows 15 V
